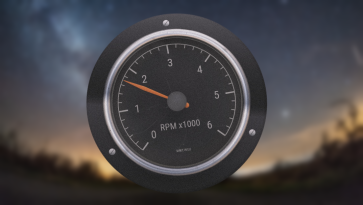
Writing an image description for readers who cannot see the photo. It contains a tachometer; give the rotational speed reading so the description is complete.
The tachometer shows 1700 rpm
